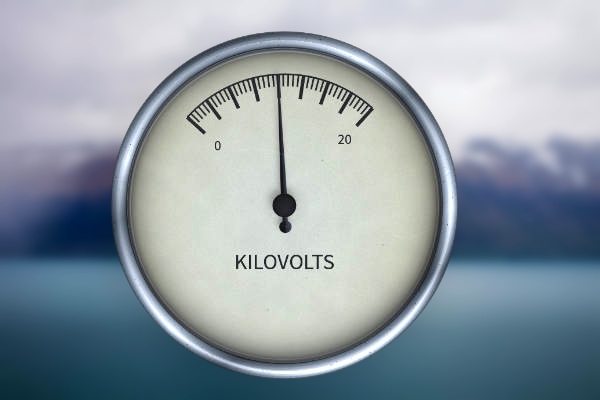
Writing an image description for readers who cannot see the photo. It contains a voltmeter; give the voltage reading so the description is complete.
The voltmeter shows 10 kV
